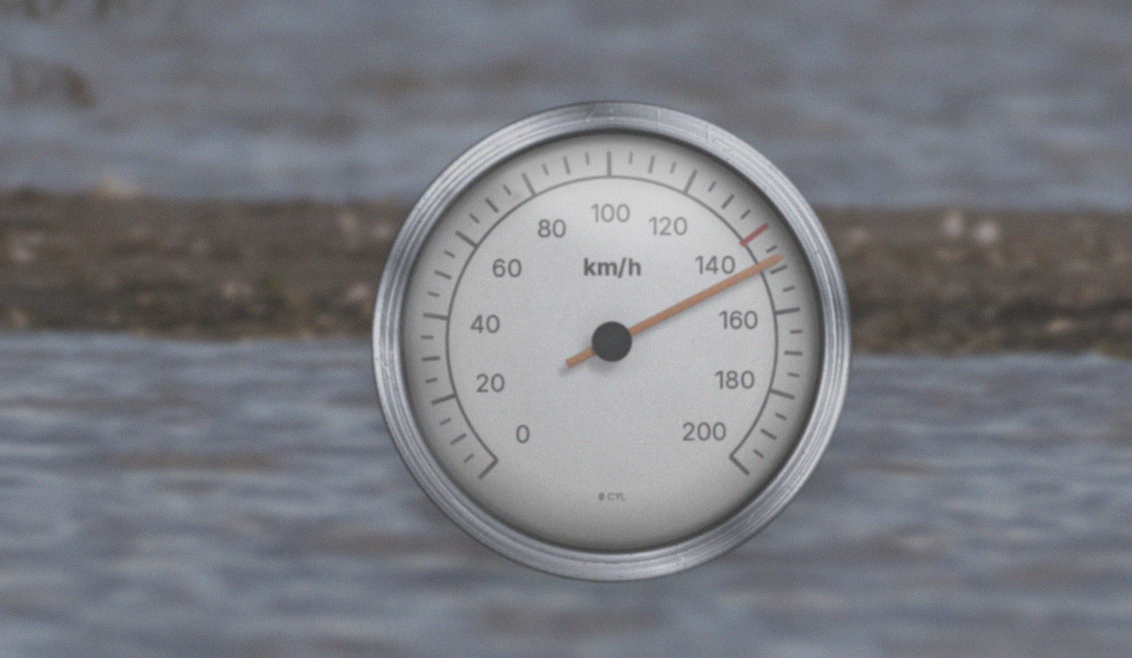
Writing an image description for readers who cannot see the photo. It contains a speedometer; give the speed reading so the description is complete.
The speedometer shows 147.5 km/h
